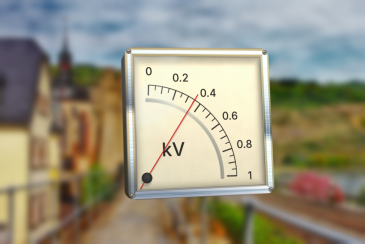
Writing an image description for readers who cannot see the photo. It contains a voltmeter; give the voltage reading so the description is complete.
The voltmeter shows 0.35 kV
